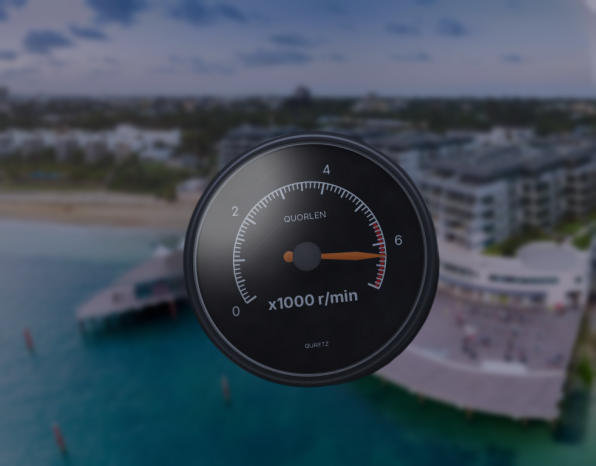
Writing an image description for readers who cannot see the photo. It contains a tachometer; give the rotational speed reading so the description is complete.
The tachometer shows 6300 rpm
